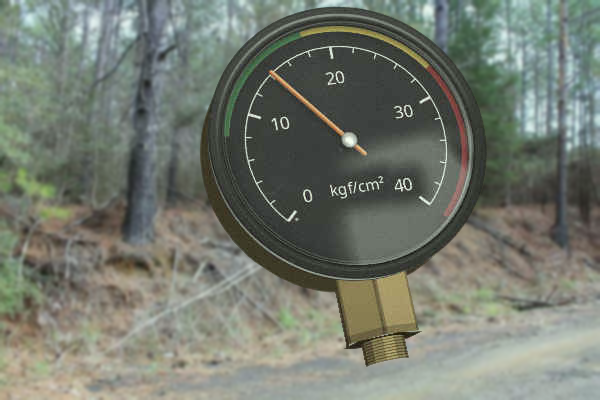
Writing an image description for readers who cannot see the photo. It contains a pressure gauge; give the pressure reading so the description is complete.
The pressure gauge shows 14 kg/cm²
